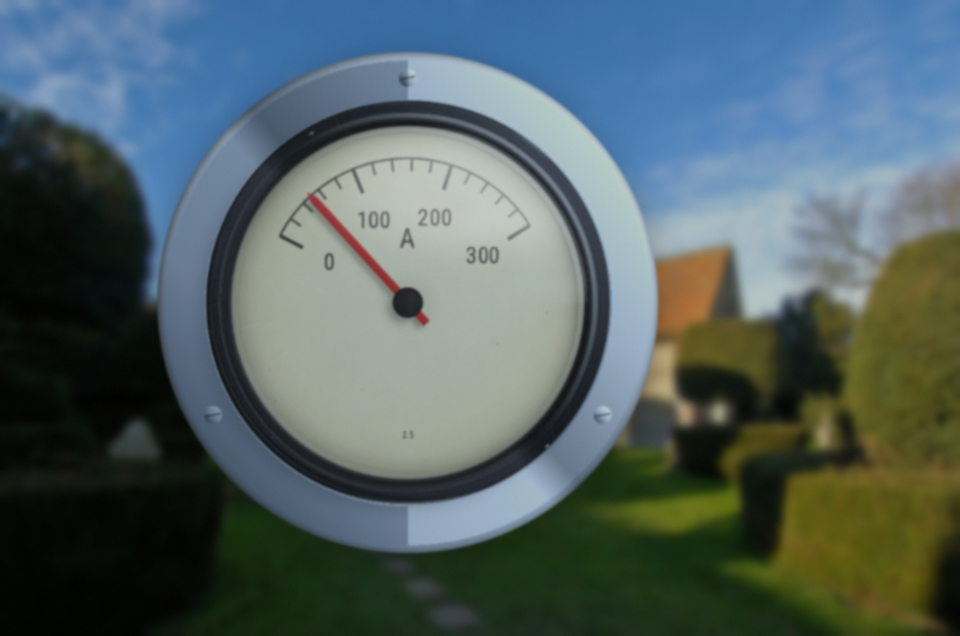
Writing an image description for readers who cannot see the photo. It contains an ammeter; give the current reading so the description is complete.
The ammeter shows 50 A
